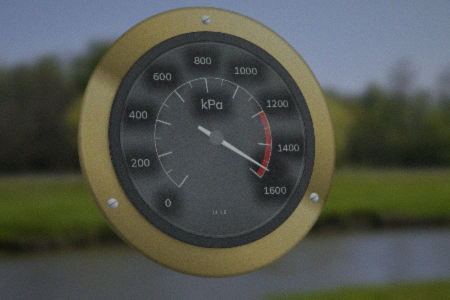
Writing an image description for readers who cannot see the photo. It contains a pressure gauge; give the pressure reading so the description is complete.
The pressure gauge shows 1550 kPa
